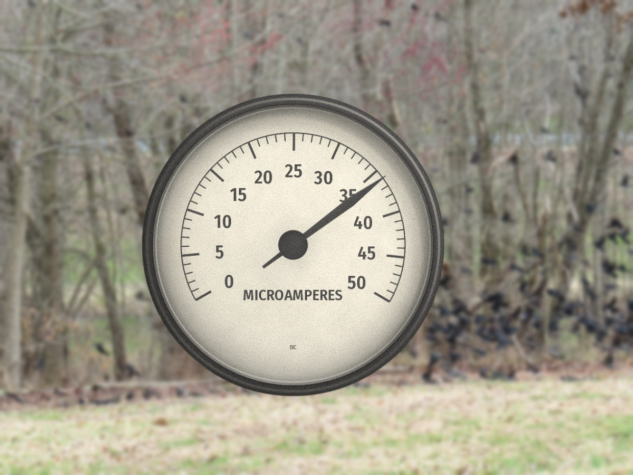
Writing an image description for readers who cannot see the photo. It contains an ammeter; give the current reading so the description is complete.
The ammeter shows 36 µA
